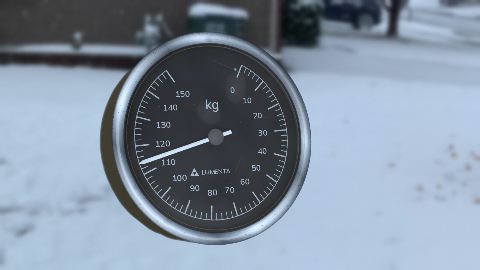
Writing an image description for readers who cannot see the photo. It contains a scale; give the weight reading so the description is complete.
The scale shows 114 kg
